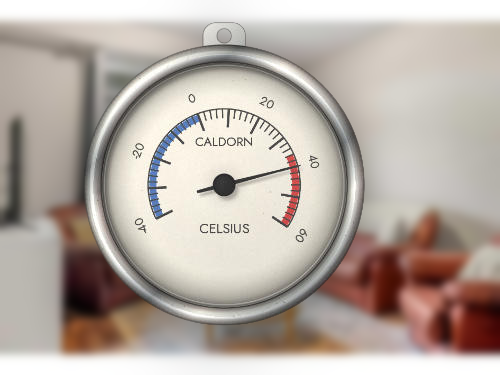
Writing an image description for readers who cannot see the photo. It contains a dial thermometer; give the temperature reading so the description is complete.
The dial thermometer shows 40 °C
